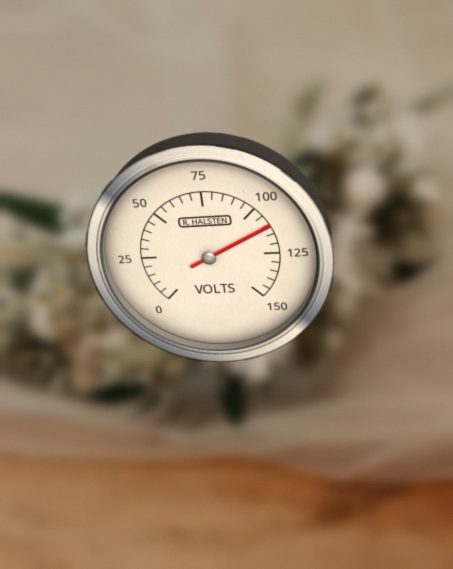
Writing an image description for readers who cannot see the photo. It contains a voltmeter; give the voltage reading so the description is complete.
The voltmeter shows 110 V
